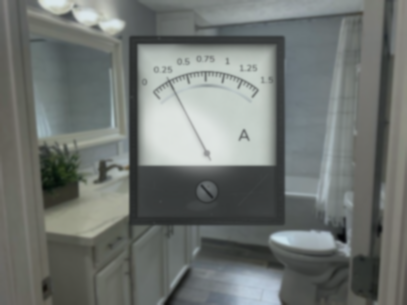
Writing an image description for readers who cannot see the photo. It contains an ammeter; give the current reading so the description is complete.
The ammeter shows 0.25 A
